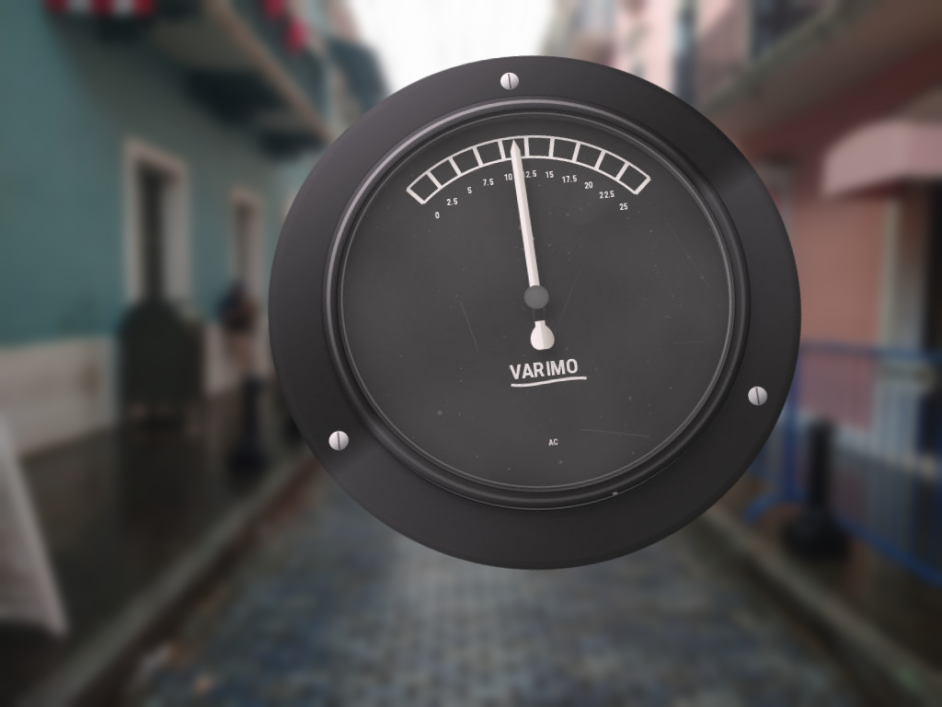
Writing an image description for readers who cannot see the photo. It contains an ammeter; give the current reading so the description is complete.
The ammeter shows 11.25 A
